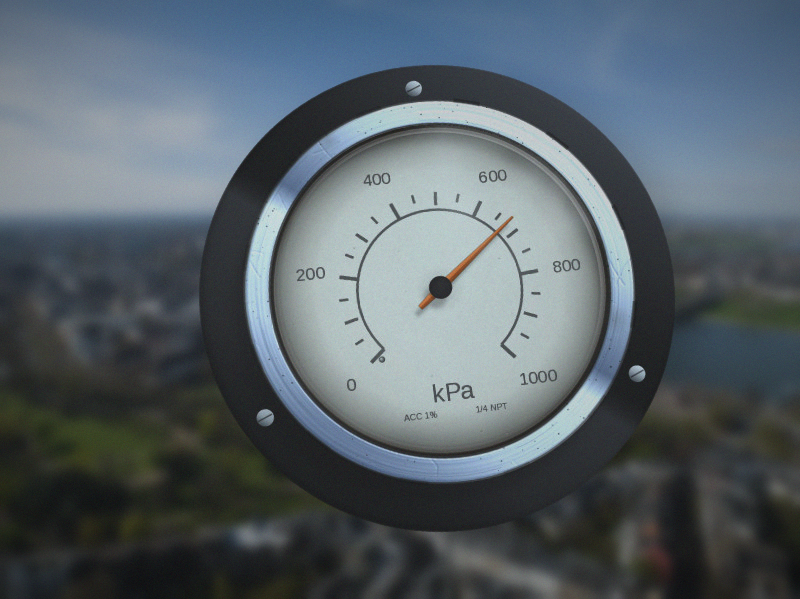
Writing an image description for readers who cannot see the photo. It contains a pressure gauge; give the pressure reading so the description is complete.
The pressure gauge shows 675 kPa
